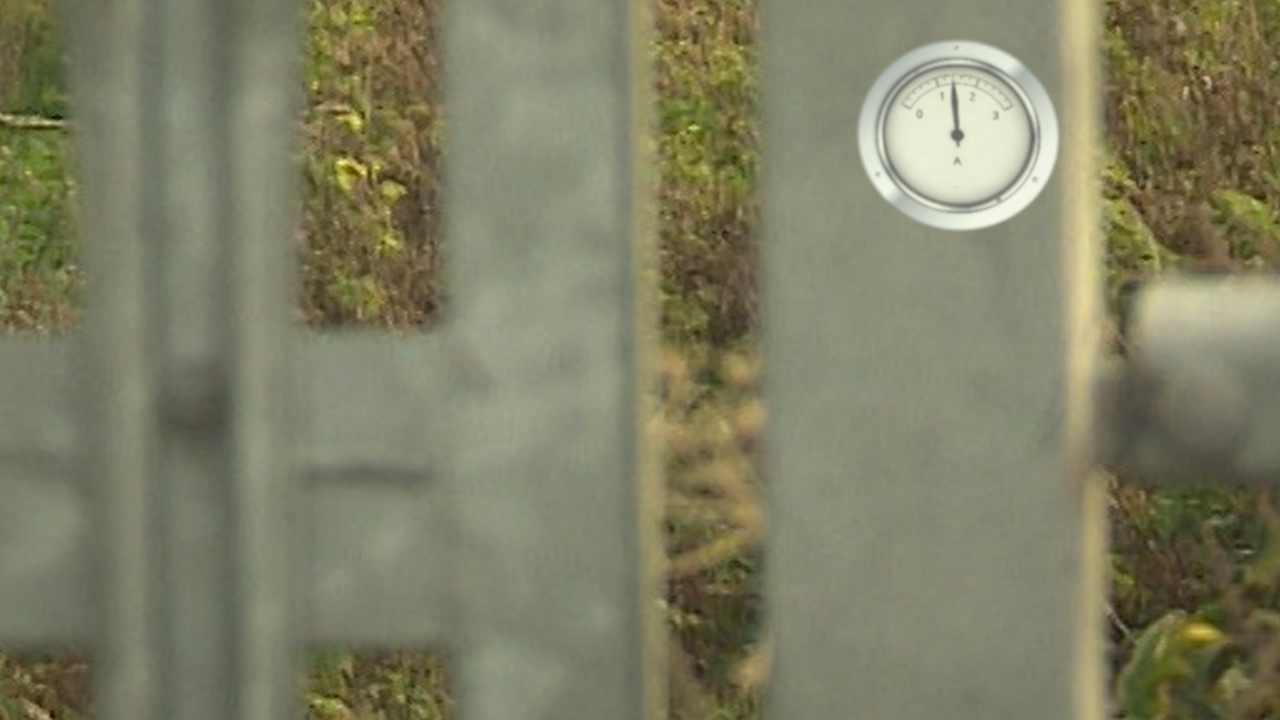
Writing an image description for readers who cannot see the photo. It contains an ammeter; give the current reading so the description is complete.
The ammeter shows 1.4 A
